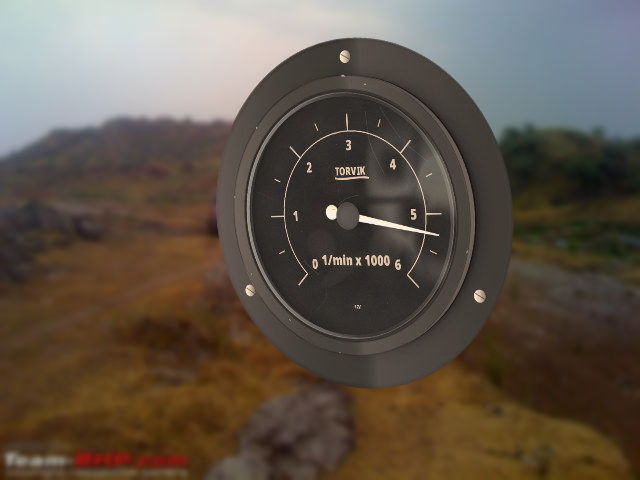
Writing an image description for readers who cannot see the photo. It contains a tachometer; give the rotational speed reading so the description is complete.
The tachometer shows 5250 rpm
